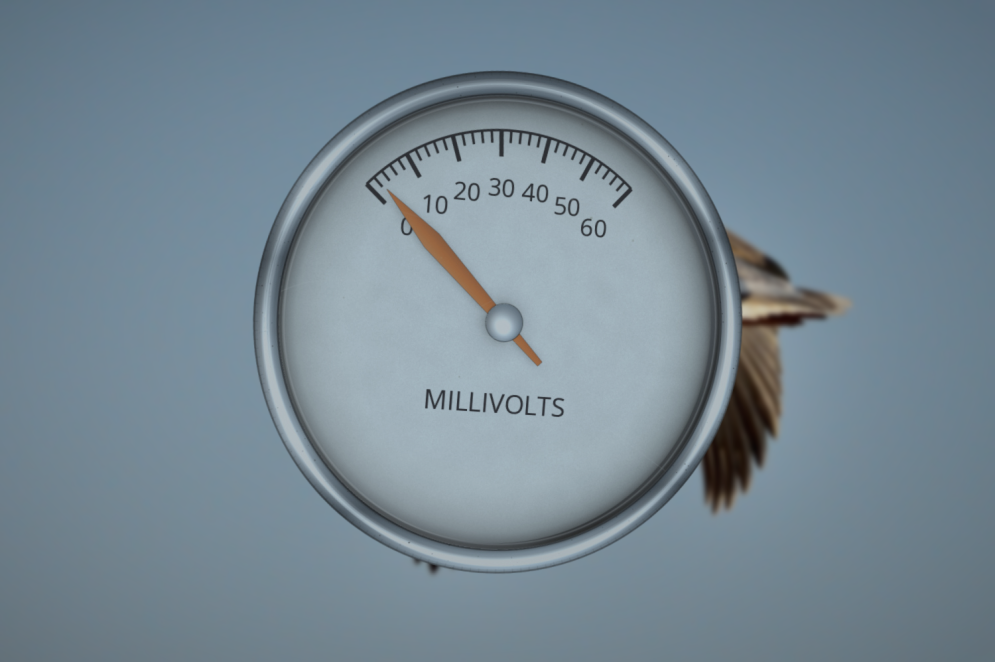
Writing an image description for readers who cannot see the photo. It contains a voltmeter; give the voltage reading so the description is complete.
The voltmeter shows 2 mV
